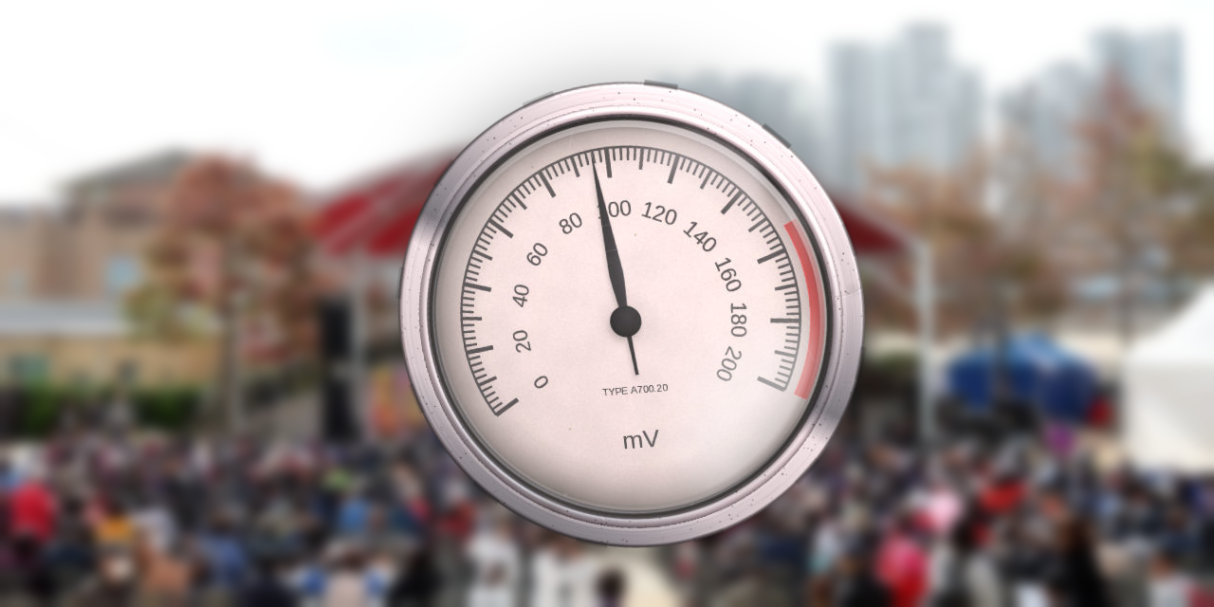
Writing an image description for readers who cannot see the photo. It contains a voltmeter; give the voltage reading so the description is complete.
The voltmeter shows 96 mV
